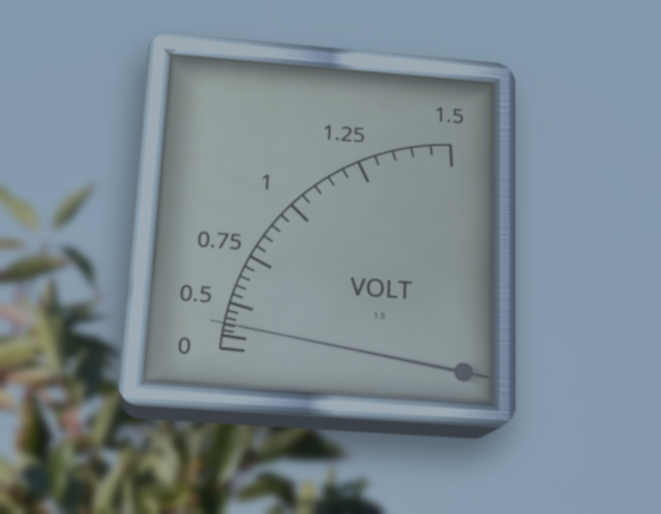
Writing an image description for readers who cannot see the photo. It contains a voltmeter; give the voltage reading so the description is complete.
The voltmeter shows 0.35 V
